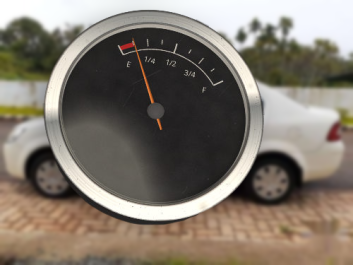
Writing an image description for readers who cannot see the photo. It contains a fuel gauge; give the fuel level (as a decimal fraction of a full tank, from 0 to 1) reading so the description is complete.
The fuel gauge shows 0.125
